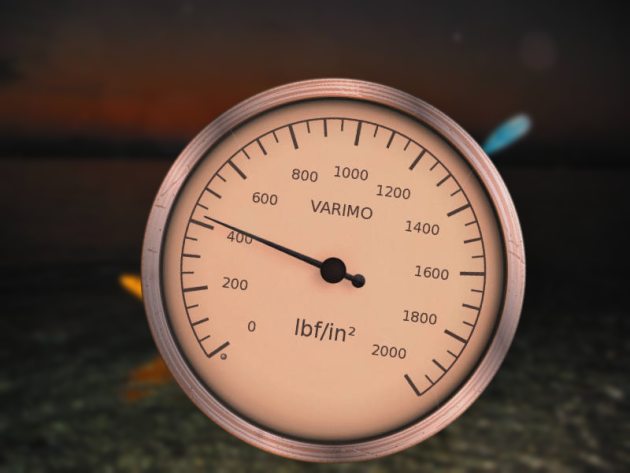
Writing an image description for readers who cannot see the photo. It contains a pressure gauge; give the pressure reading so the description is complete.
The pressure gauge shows 425 psi
